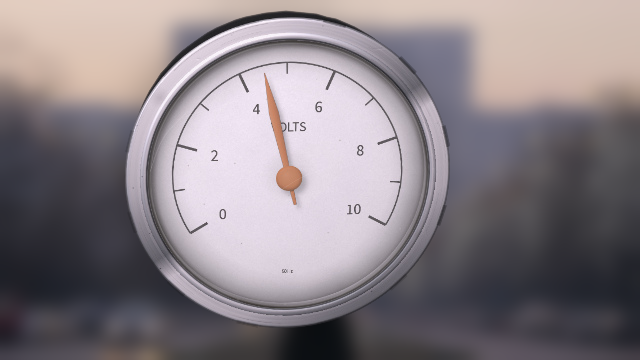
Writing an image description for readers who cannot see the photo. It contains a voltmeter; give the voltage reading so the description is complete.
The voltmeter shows 4.5 V
